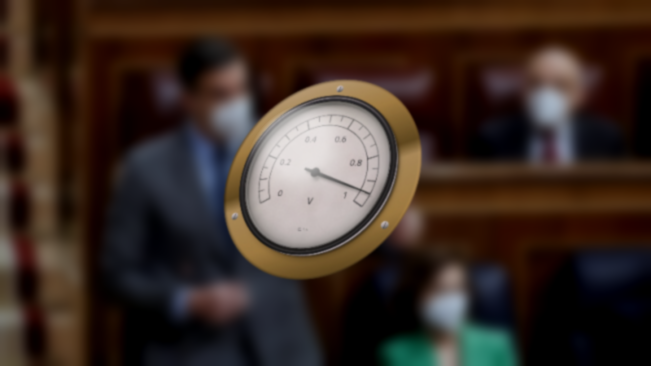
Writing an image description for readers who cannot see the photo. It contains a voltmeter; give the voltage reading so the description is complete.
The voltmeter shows 0.95 V
